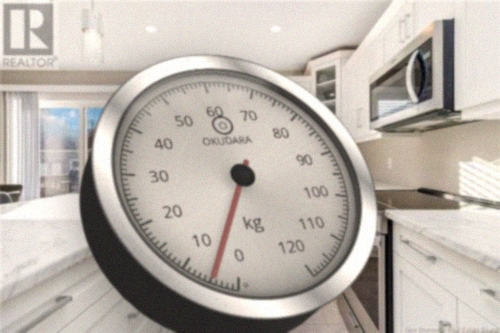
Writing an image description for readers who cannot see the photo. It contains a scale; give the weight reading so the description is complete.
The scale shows 5 kg
